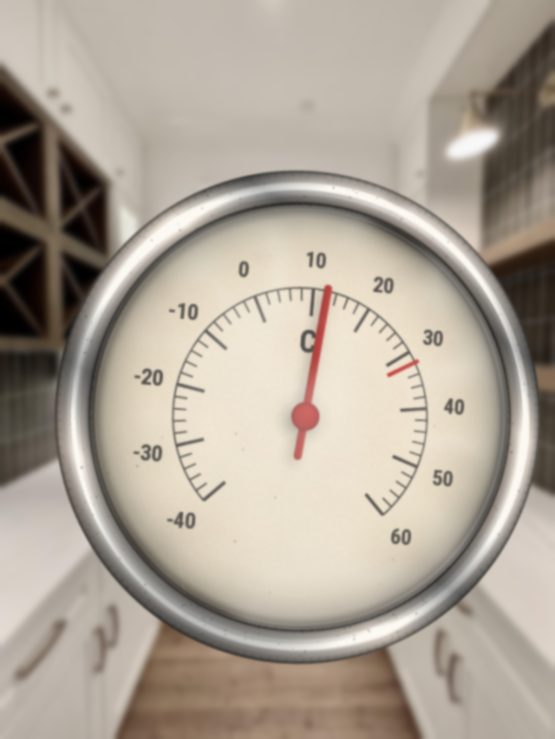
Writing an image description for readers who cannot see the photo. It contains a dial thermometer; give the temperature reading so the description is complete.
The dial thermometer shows 12 °C
